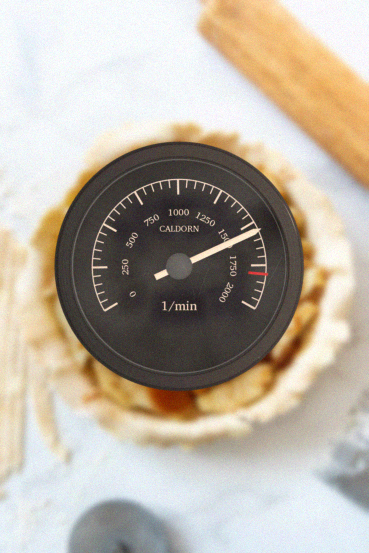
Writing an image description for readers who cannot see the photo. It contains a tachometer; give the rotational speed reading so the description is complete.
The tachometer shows 1550 rpm
